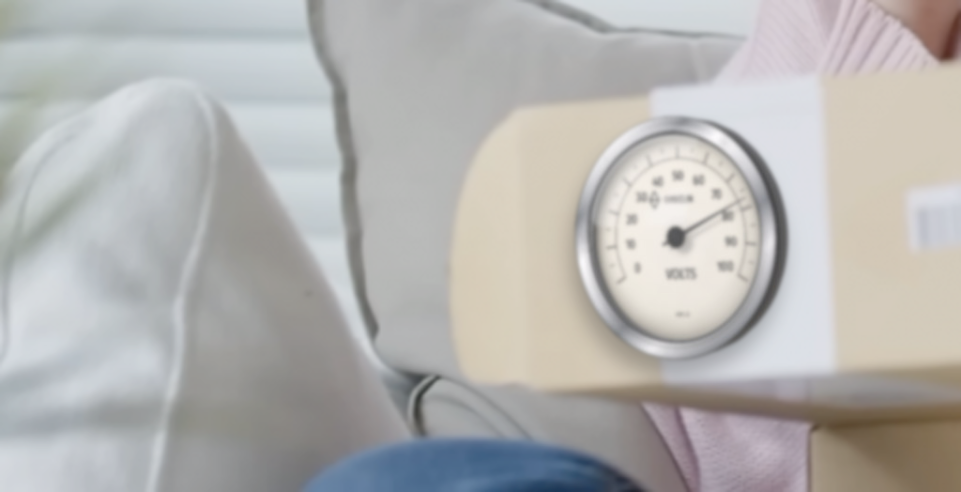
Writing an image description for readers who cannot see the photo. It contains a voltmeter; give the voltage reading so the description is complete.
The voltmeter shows 77.5 V
